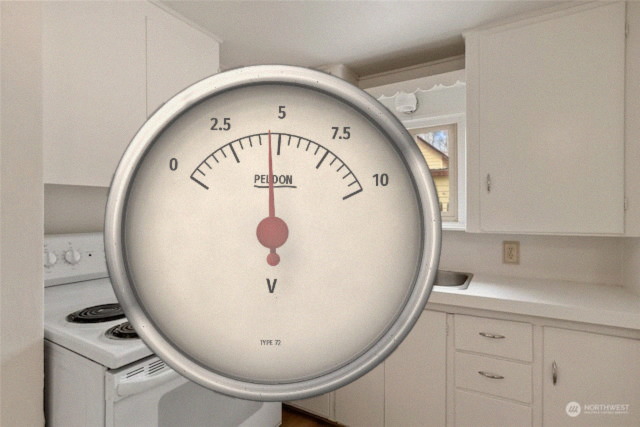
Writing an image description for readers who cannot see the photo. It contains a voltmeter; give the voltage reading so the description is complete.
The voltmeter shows 4.5 V
